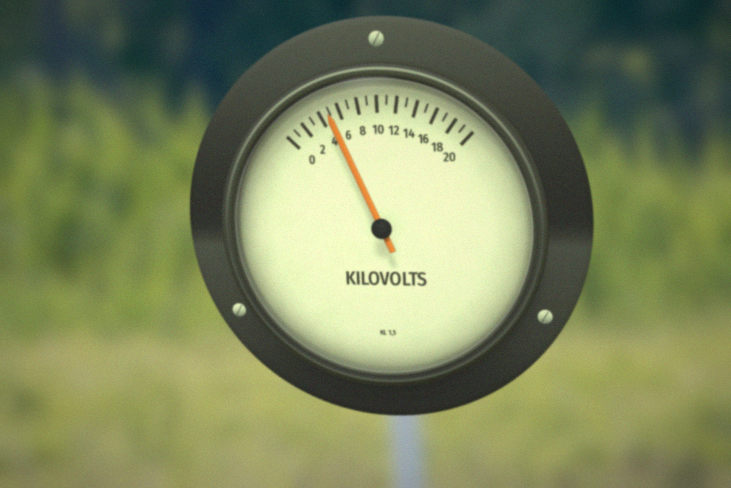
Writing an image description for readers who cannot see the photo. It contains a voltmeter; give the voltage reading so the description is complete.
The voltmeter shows 5 kV
